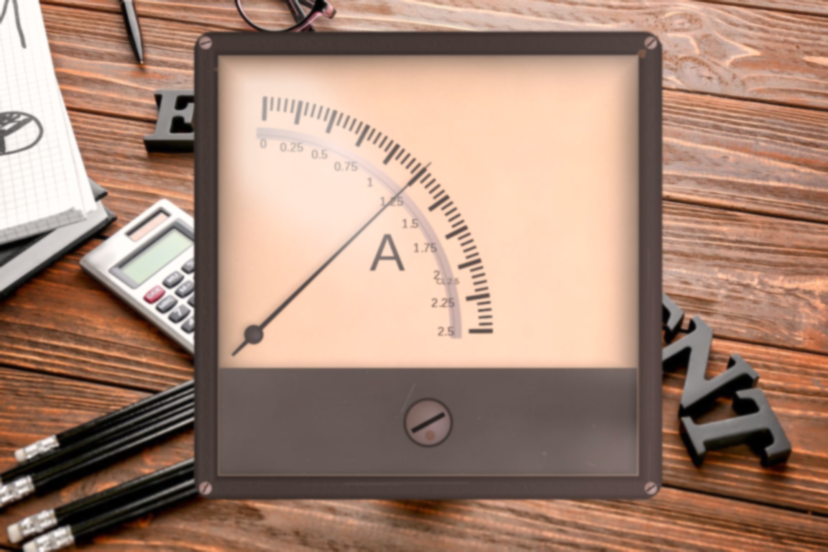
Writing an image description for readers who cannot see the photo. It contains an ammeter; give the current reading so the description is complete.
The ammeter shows 1.25 A
